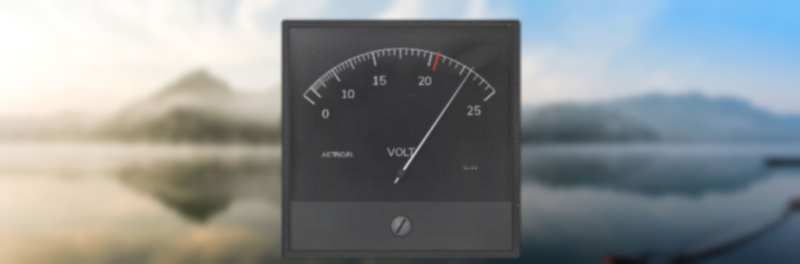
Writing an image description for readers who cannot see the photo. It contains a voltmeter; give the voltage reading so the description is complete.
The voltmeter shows 23 V
